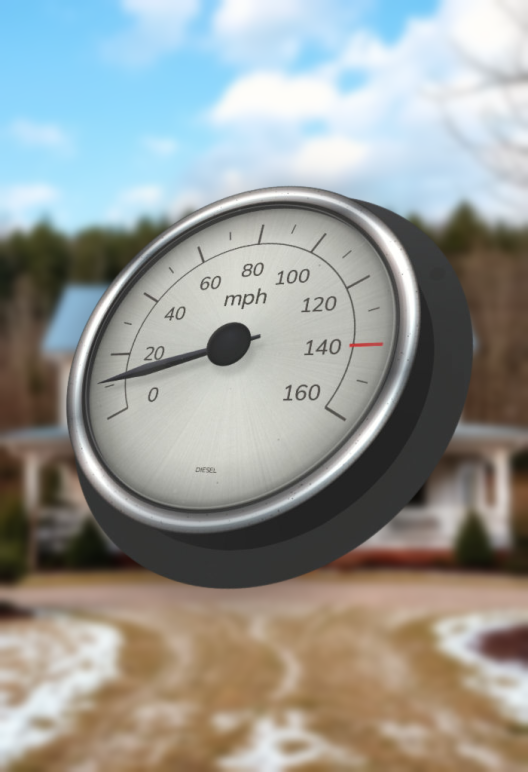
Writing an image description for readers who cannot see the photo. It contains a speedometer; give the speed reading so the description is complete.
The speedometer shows 10 mph
